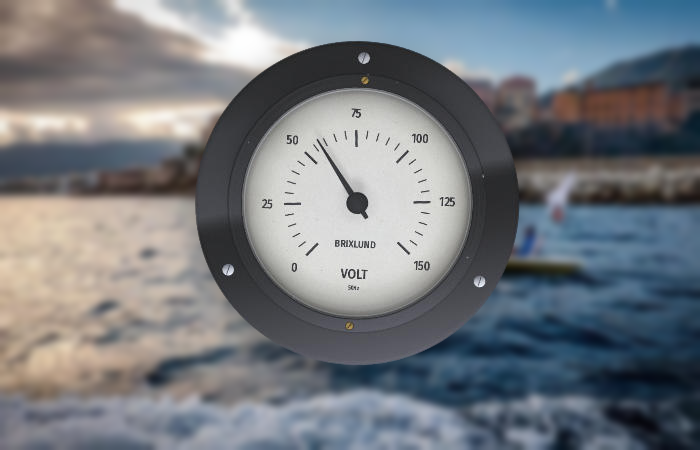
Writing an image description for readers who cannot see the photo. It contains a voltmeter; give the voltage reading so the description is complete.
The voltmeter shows 57.5 V
